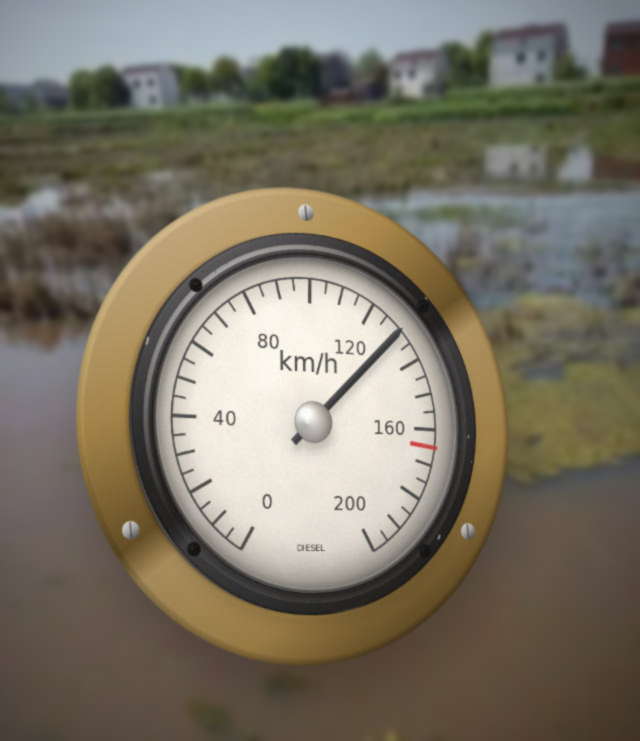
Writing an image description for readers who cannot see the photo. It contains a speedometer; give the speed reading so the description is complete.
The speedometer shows 130 km/h
